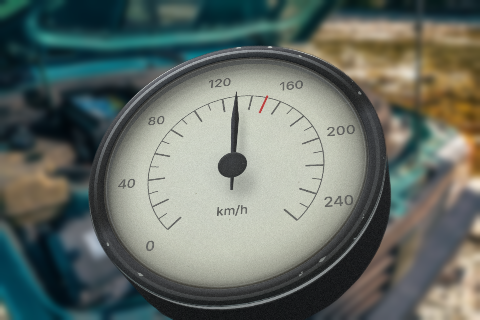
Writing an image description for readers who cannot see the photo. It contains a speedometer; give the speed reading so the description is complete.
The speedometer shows 130 km/h
